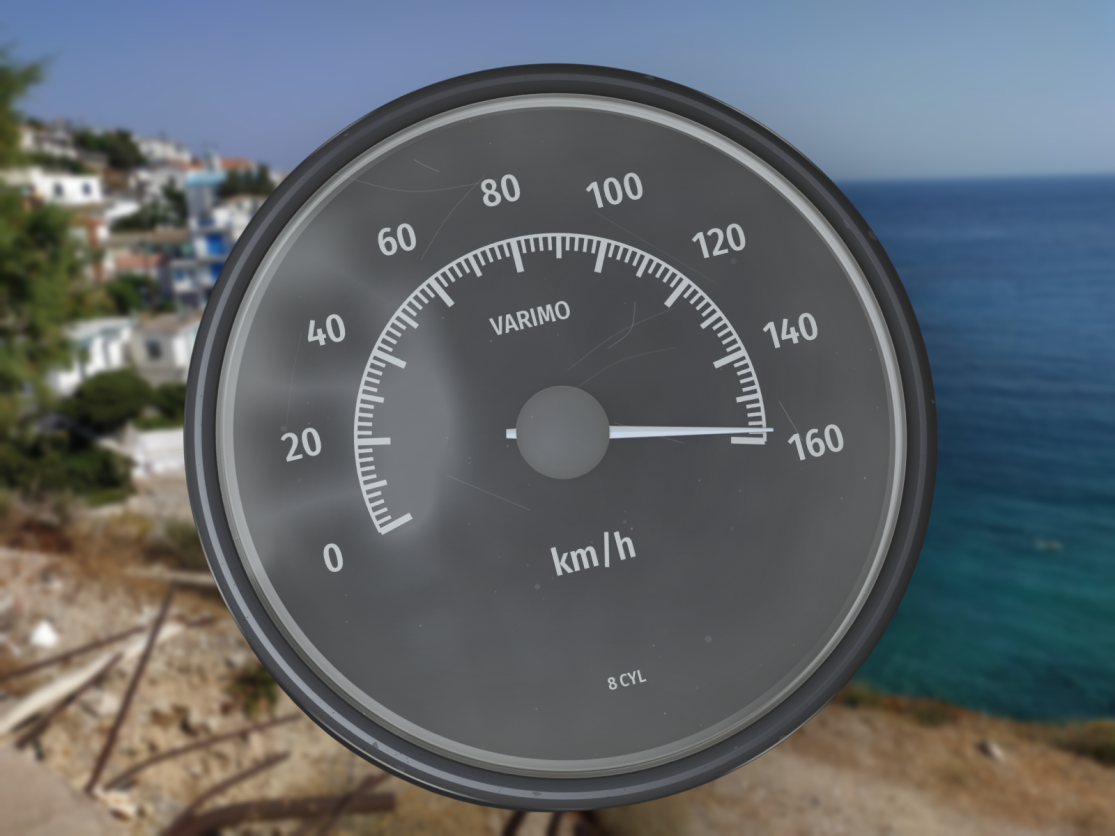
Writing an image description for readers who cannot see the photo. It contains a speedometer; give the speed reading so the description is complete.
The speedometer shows 158 km/h
